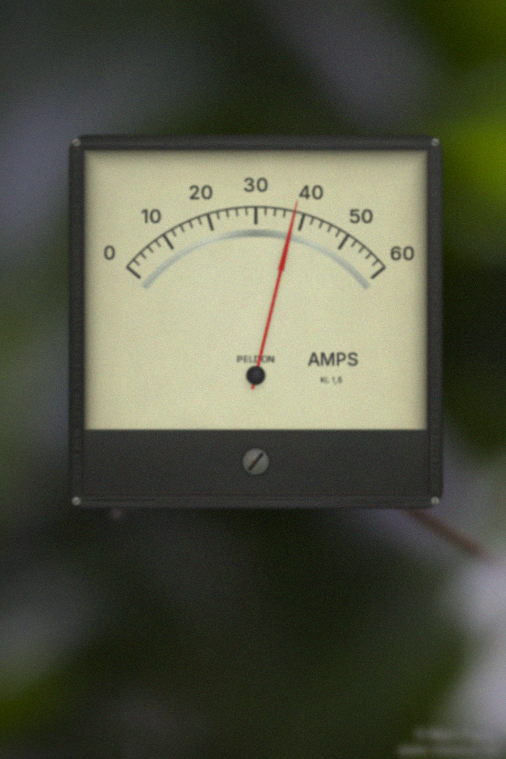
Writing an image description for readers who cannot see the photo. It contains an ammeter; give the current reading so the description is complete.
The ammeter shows 38 A
